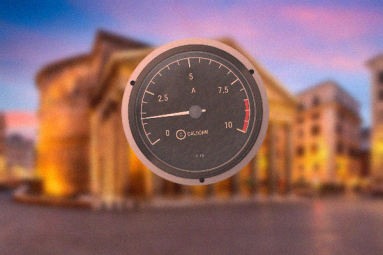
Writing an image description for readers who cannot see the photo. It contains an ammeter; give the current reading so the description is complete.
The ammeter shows 1.25 A
